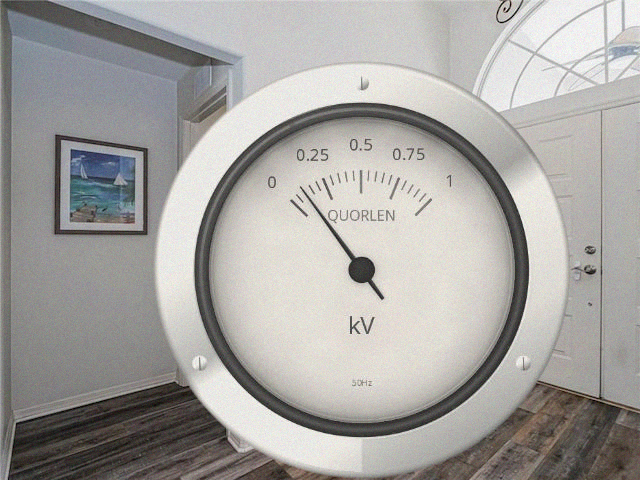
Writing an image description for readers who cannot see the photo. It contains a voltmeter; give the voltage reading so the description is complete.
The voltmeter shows 0.1 kV
